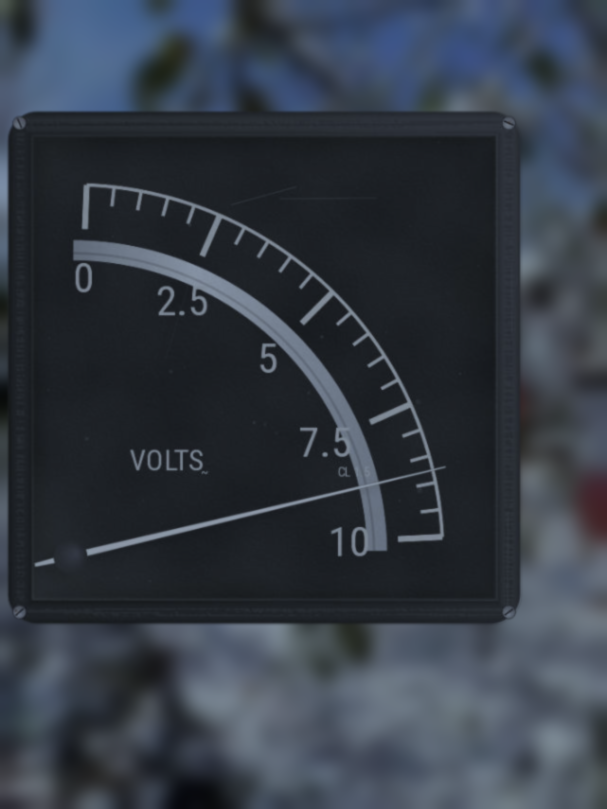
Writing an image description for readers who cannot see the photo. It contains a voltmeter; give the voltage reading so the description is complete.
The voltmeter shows 8.75 V
